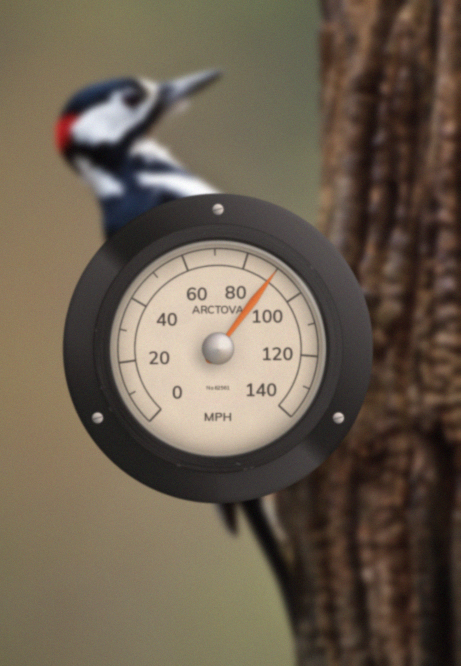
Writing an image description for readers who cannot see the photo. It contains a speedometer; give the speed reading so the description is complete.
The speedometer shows 90 mph
